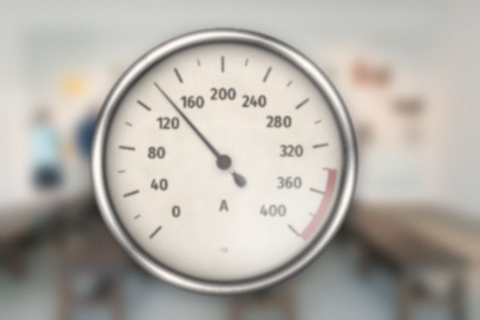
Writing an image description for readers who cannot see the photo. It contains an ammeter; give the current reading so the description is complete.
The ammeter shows 140 A
